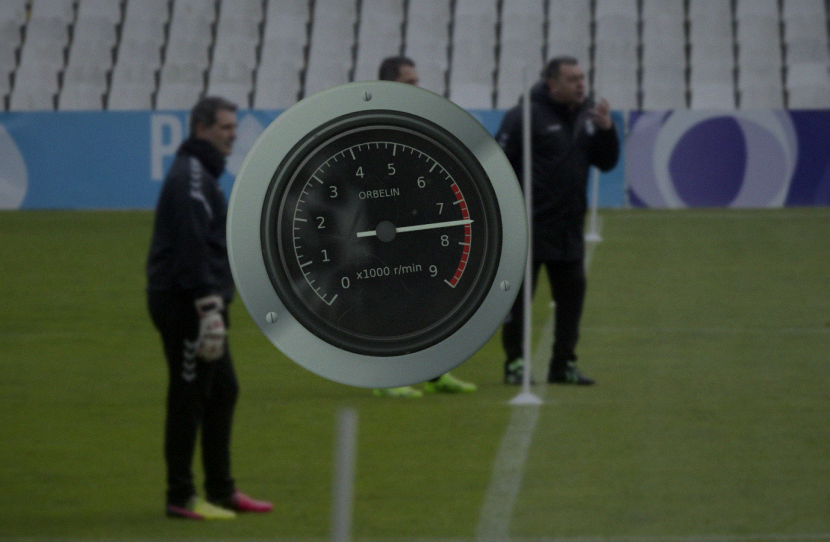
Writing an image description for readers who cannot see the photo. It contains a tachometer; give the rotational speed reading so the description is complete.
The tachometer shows 7500 rpm
